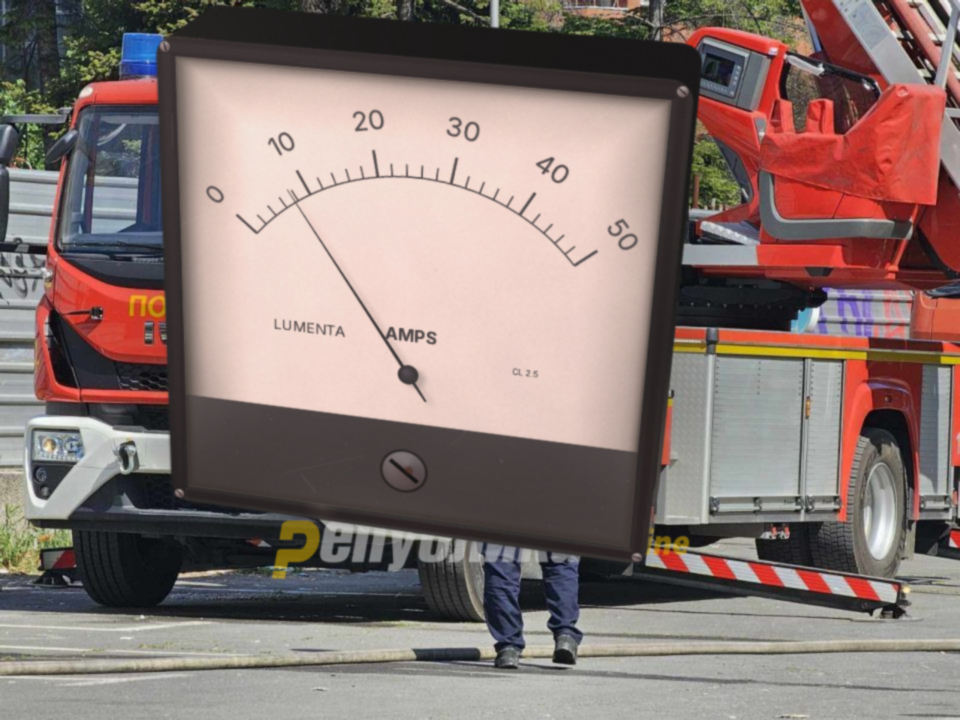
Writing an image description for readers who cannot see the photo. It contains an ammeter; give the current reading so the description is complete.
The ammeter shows 8 A
